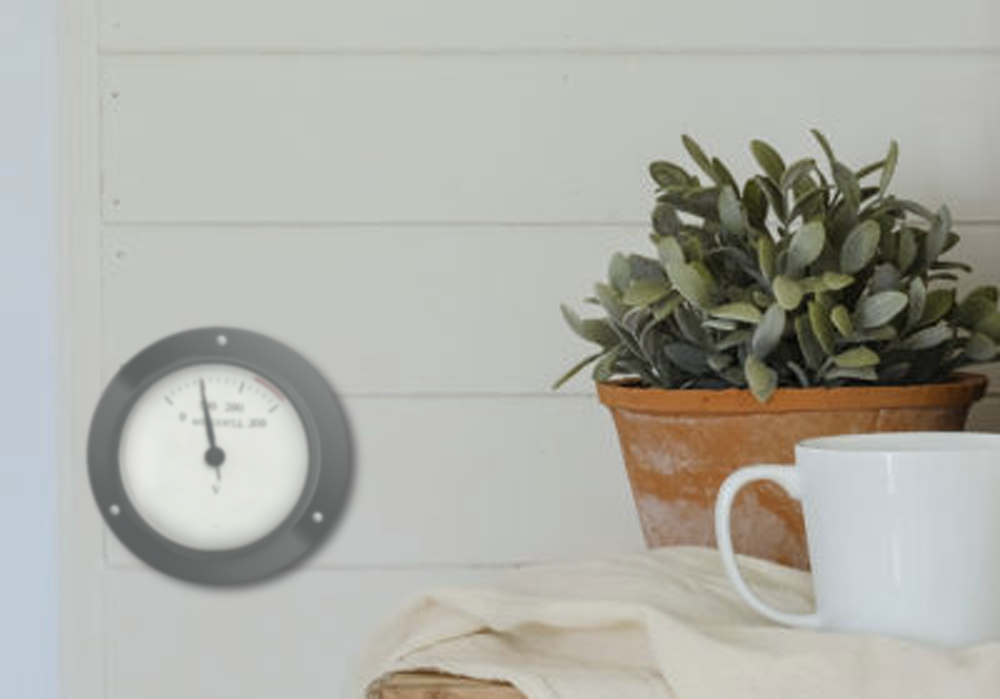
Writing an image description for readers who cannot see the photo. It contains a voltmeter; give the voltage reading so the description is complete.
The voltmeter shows 100 V
